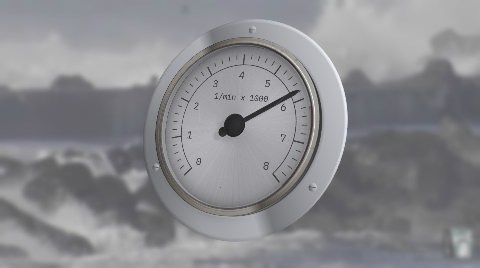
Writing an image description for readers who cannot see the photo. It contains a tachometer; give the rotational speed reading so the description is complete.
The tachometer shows 5800 rpm
